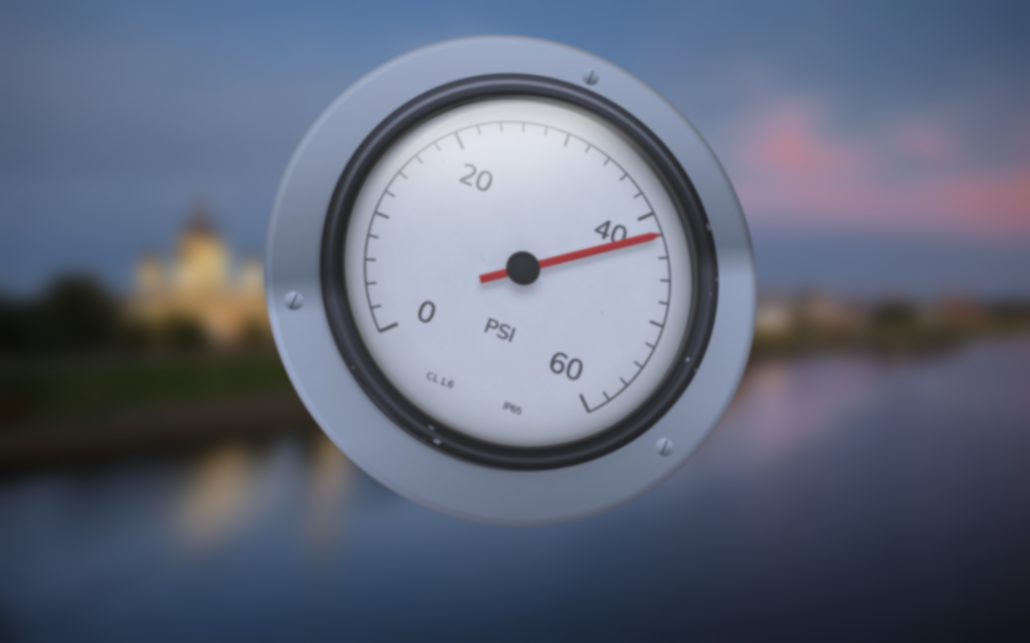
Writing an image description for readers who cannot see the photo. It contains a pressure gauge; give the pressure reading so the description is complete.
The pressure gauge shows 42 psi
